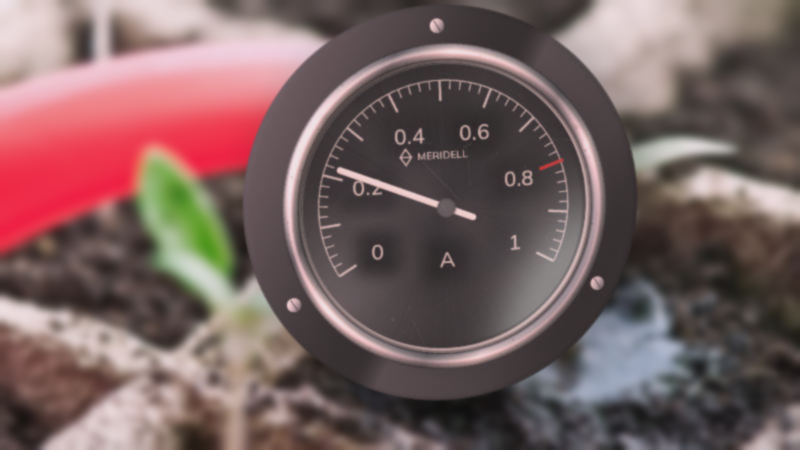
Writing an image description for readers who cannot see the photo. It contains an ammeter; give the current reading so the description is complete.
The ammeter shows 0.22 A
